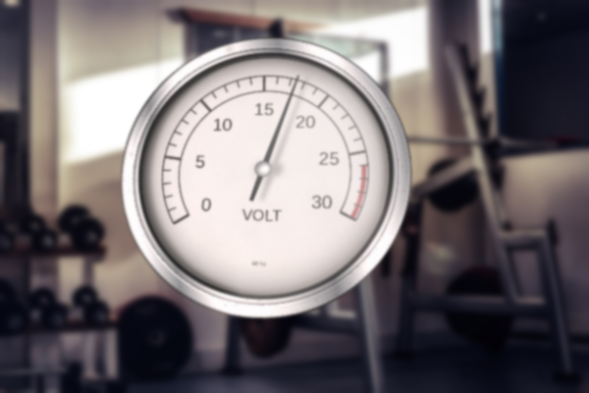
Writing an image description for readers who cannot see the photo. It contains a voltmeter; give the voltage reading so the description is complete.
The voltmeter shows 17.5 V
